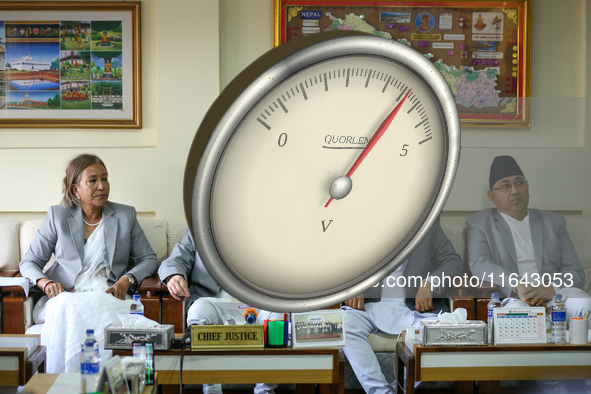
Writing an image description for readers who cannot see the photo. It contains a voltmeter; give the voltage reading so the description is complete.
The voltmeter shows 3.5 V
